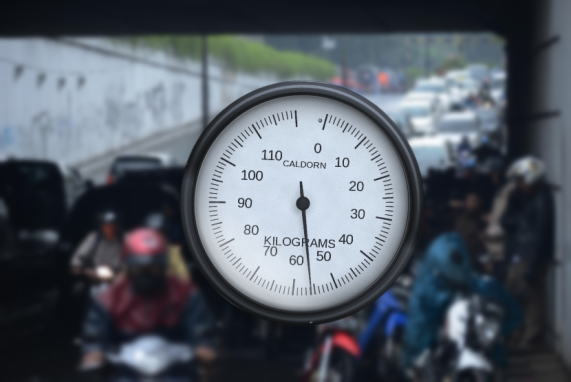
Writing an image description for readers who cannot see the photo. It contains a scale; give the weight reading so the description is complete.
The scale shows 56 kg
